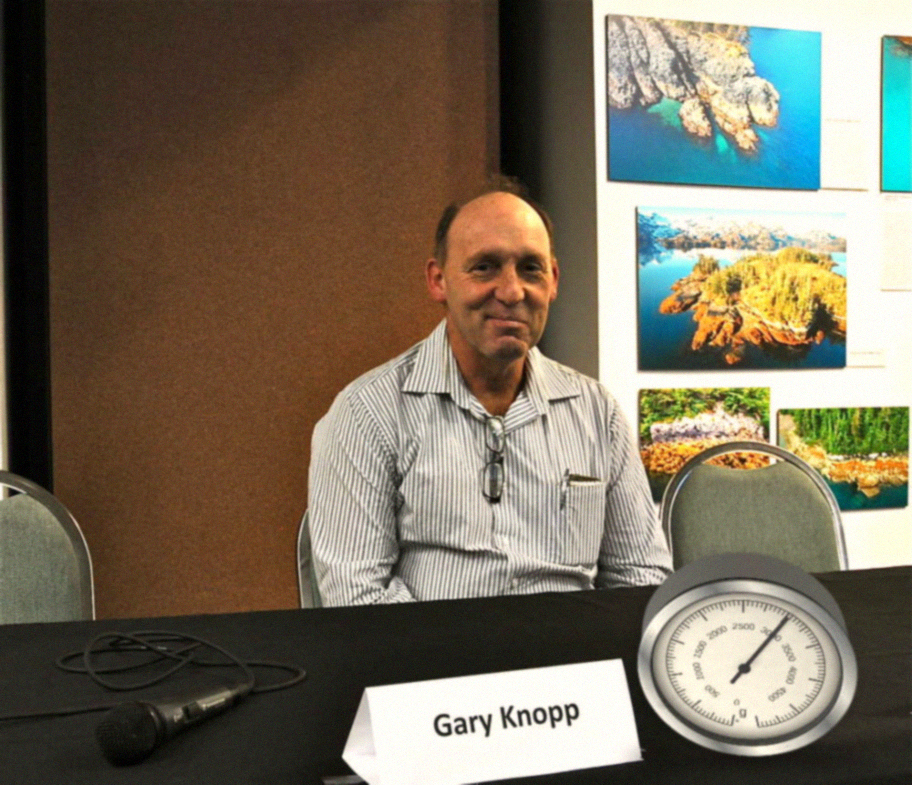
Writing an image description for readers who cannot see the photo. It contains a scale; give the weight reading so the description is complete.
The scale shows 3000 g
